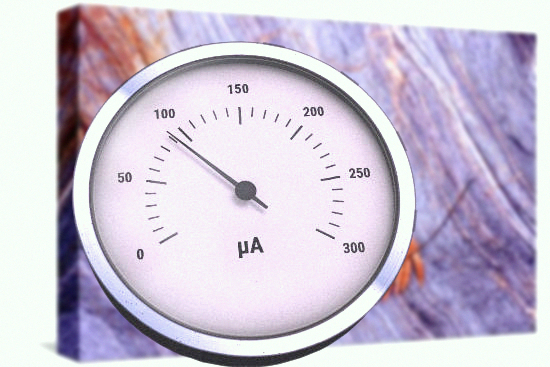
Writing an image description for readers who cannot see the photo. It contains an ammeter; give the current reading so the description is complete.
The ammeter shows 90 µA
